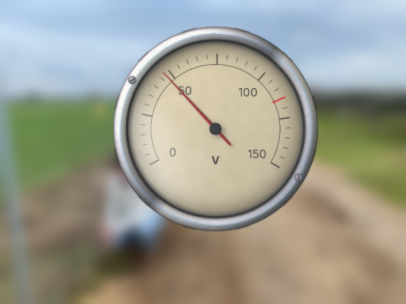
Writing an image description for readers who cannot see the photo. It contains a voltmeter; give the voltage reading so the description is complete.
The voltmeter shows 47.5 V
